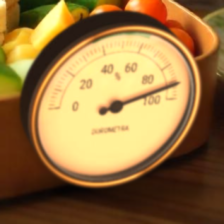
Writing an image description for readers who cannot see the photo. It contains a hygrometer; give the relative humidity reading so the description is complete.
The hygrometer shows 90 %
